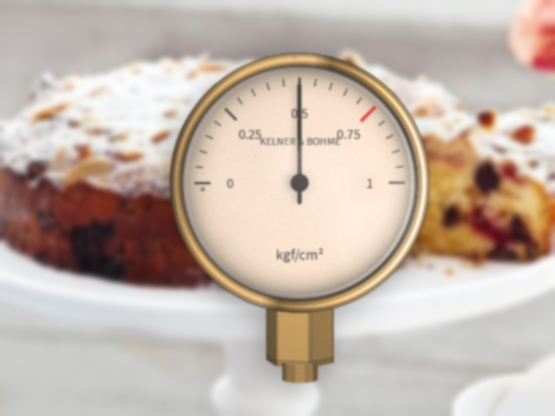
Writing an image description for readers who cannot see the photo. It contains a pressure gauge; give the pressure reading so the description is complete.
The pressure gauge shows 0.5 kg/cm²
